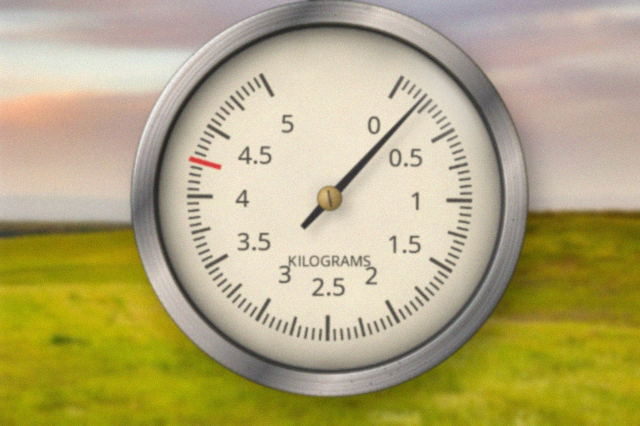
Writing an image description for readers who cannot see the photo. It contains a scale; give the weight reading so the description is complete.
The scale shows 0.2 kg
